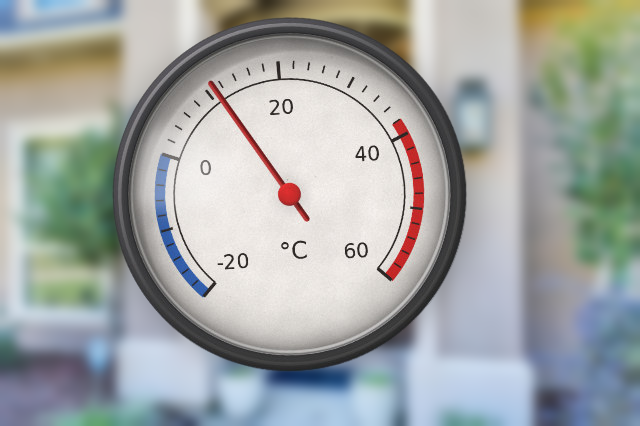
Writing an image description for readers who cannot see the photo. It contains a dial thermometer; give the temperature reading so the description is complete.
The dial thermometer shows 11 °C
